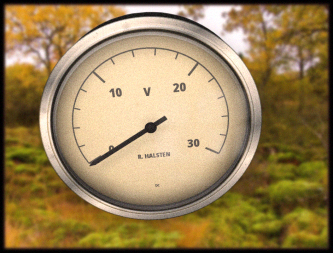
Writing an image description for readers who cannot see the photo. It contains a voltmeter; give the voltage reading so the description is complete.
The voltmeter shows 0 V
